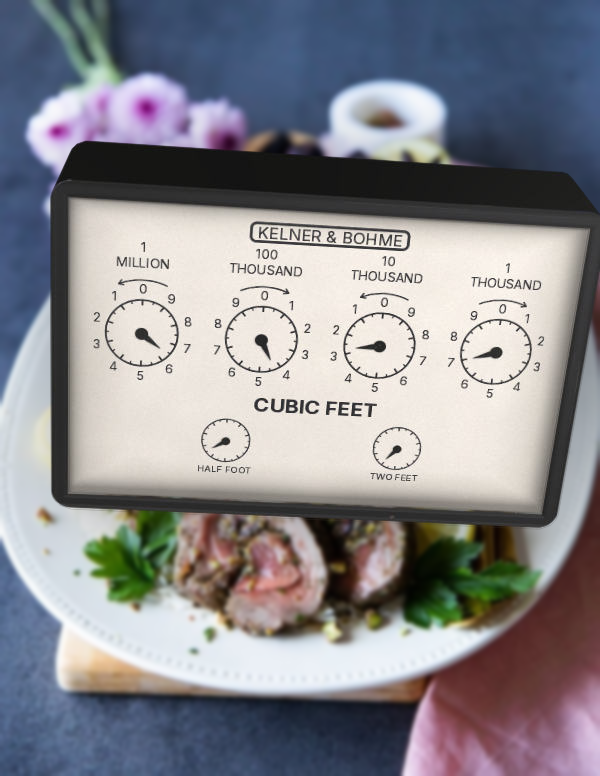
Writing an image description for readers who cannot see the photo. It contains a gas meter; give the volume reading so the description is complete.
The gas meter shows 642700 ft³
